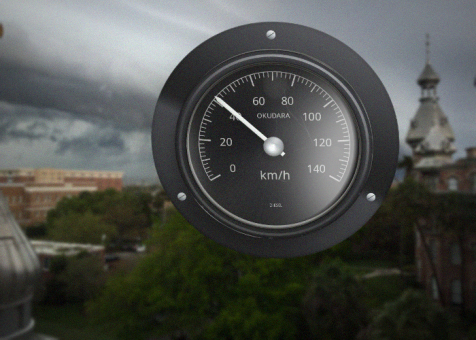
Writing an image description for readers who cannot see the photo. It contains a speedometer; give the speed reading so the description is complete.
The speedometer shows 42 km/h
